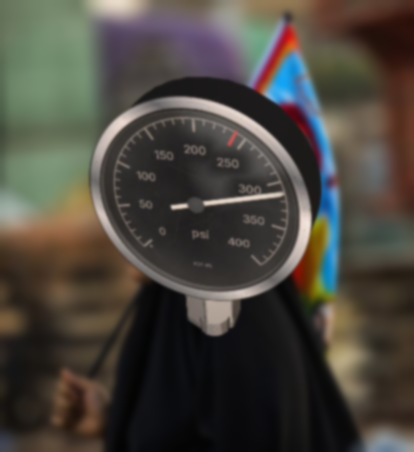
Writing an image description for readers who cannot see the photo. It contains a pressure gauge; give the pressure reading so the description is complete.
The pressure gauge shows 310 psi
